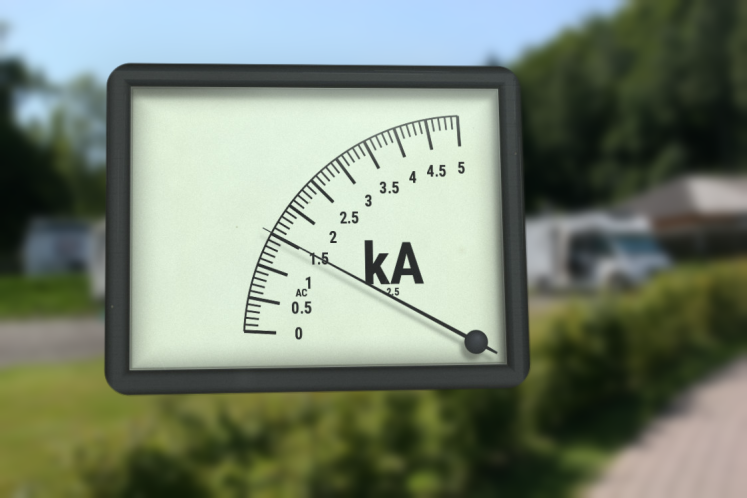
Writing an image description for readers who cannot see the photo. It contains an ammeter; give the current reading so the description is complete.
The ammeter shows 1.5 kA
